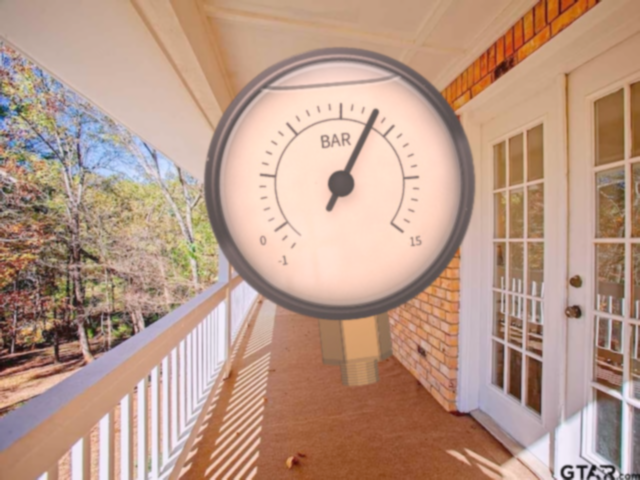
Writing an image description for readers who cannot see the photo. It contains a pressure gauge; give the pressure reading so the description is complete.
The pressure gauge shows 9 bar
